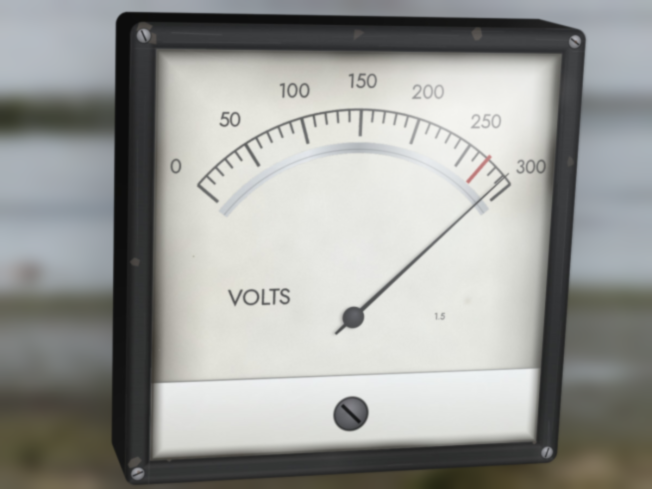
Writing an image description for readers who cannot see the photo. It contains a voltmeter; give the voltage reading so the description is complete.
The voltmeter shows 290 V
